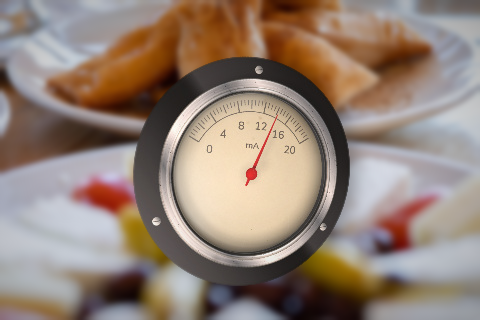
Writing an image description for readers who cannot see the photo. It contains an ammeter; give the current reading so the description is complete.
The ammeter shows 14 mA
